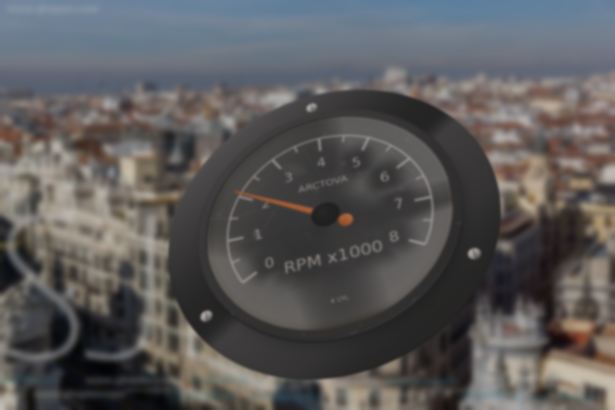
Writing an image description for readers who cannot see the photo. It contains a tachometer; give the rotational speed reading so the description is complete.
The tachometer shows 2000 rpm
